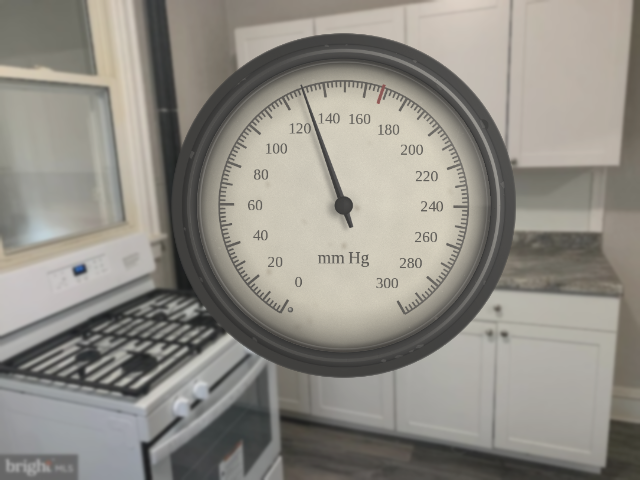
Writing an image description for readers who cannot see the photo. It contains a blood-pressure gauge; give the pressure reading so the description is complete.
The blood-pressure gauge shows 130 mmHg
